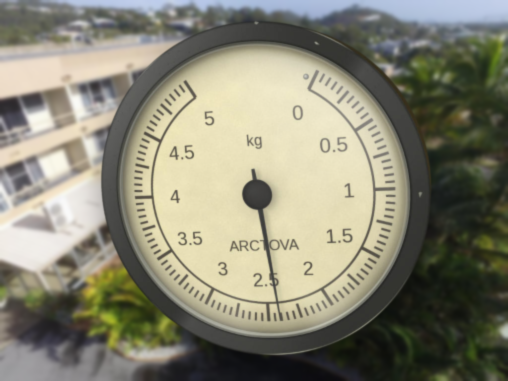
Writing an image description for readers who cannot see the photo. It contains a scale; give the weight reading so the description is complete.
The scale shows 2.4 kg
